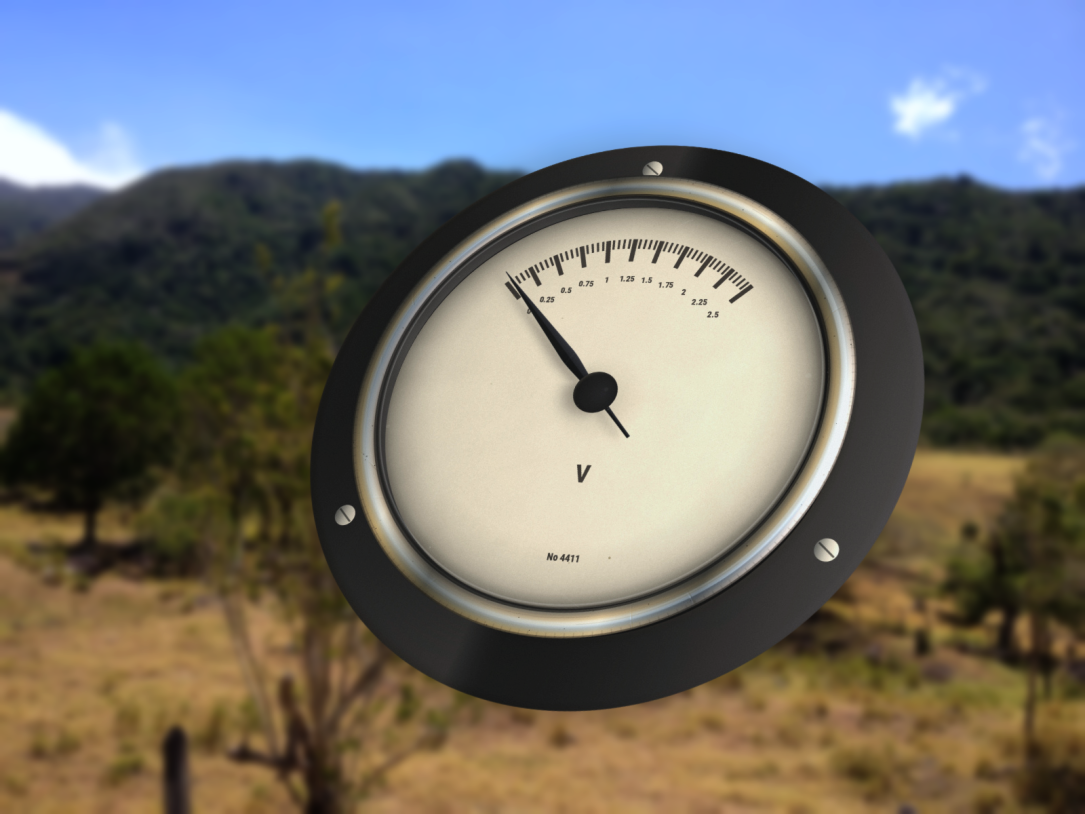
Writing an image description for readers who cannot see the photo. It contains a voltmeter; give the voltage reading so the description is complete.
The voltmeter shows 0.05 V
